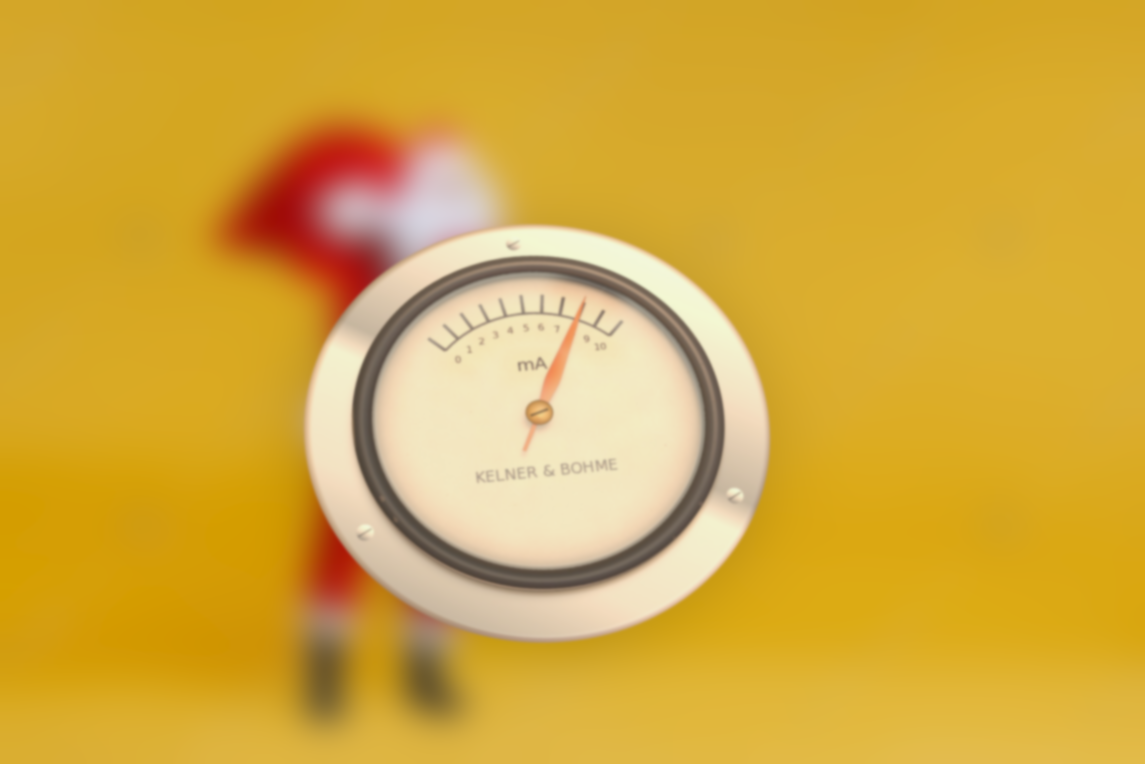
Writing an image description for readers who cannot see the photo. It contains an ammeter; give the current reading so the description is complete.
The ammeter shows 8 mA
